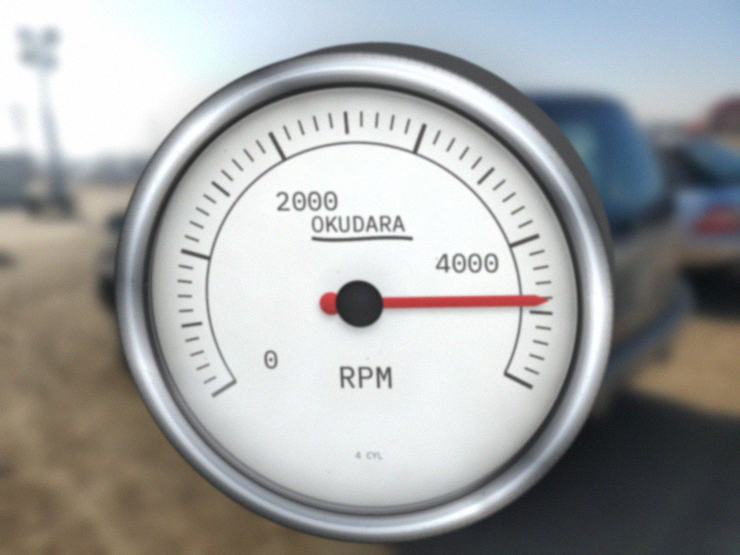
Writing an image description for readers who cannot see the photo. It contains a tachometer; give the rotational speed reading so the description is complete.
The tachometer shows 4400 rpm
